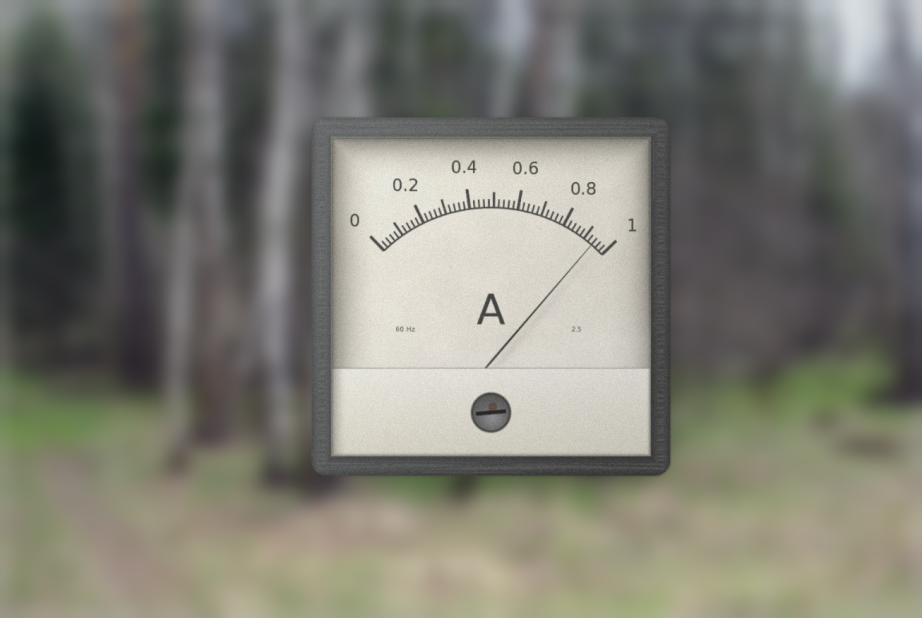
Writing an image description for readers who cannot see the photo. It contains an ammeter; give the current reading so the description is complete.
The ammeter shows 0.94 A
